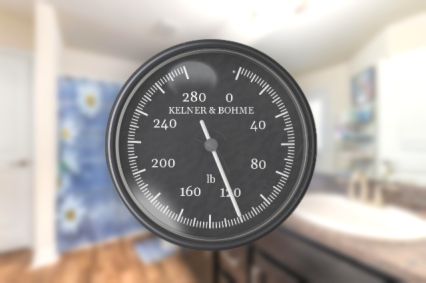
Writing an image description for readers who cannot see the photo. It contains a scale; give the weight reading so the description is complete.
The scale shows 120 lb
